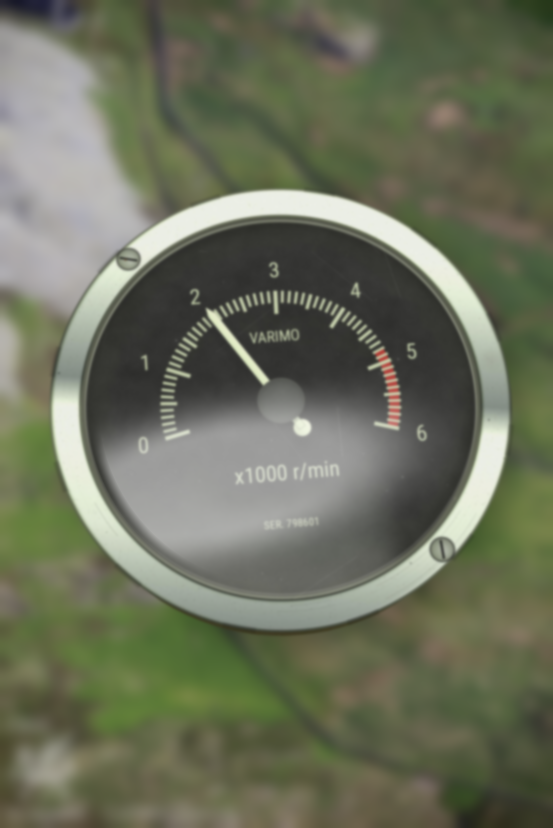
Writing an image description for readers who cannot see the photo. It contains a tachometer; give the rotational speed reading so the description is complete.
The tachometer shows 2000 rpm
